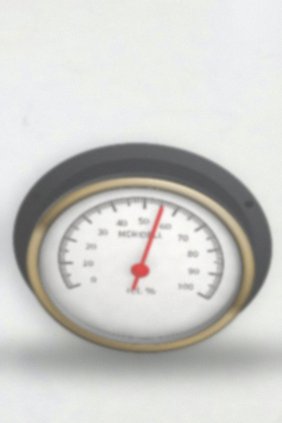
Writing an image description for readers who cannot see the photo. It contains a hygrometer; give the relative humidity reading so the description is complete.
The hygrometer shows 55 %
